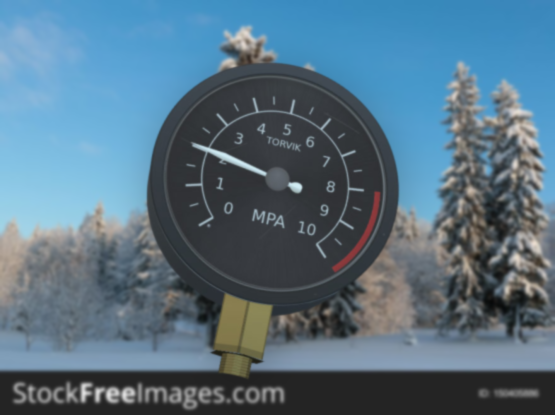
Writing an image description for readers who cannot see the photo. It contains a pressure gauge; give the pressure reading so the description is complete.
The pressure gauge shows 2 MPa
